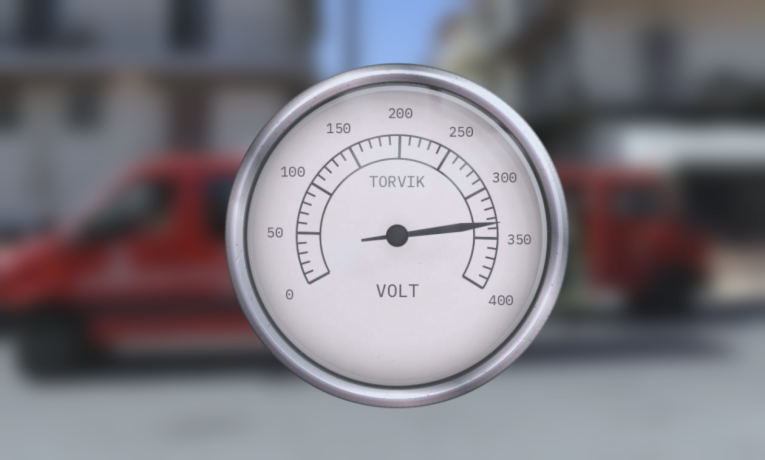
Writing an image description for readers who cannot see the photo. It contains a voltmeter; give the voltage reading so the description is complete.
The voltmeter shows 335 V
